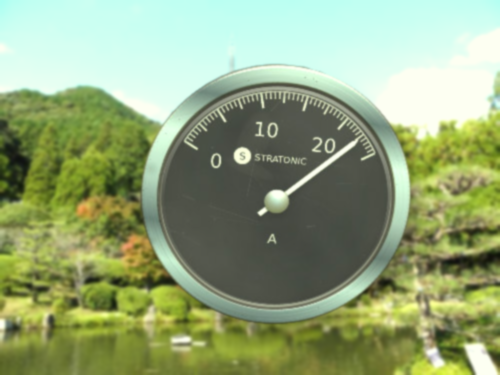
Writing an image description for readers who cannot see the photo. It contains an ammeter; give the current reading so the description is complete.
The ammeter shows 22.5 A
